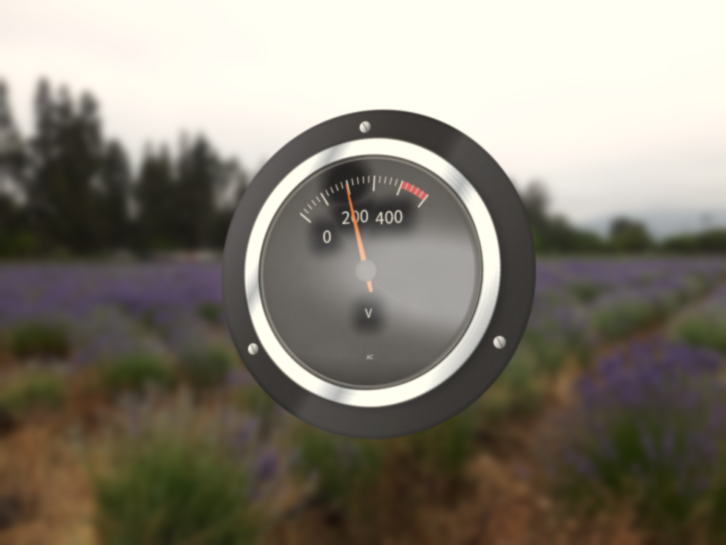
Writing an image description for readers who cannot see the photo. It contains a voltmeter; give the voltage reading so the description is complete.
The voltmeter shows 200 V
